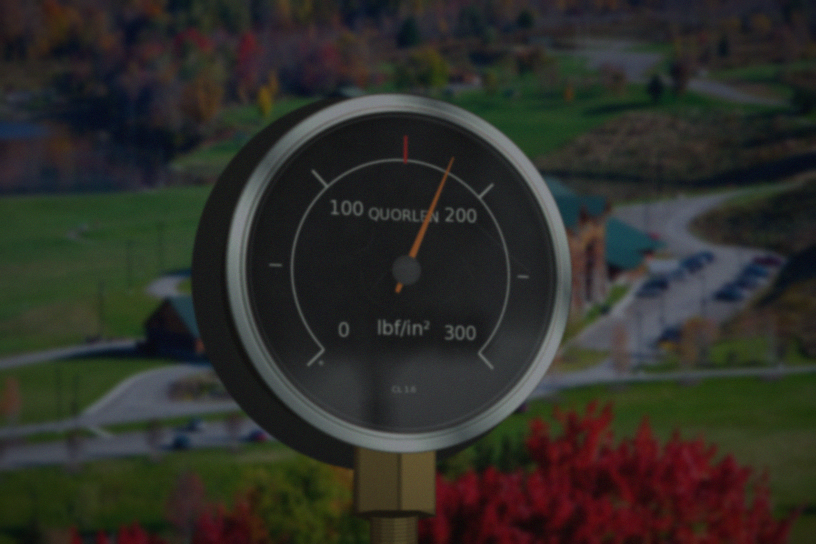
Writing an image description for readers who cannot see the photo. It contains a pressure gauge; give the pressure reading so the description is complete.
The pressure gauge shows 175 psi
